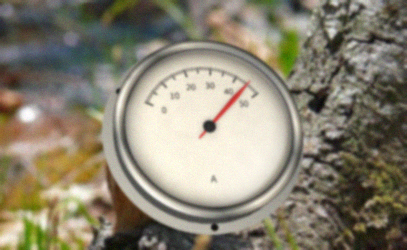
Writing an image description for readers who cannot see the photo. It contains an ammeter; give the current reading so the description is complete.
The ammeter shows 45 A
